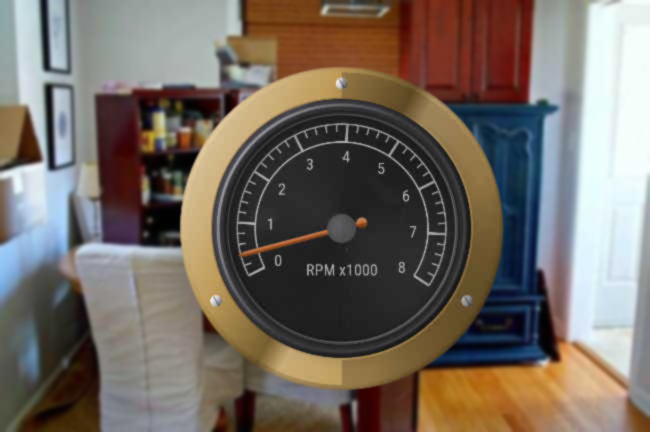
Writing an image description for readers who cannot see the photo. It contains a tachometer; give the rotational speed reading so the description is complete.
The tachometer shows 400 rpm
